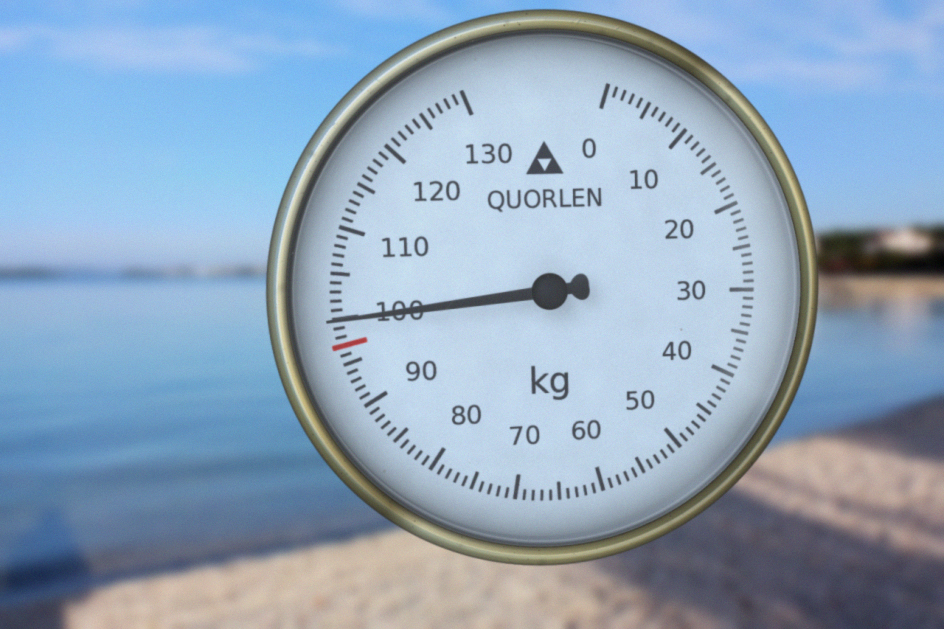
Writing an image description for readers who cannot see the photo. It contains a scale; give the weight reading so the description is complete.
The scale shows 100 kg
